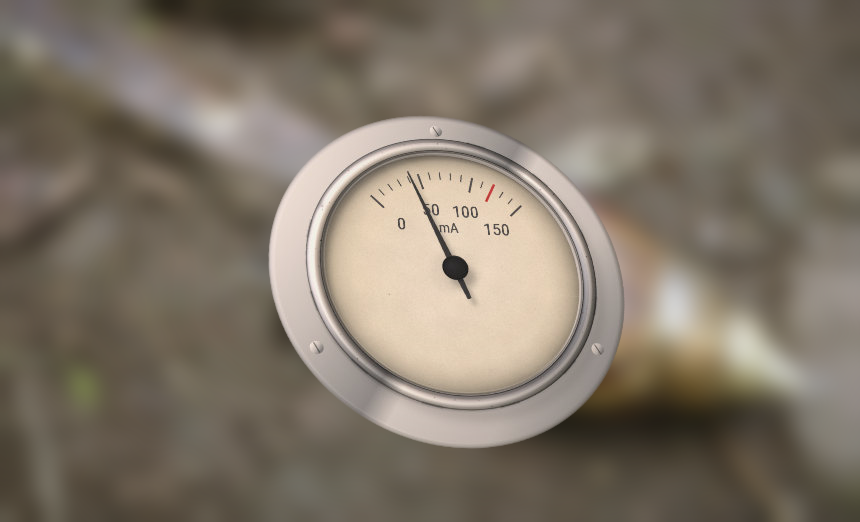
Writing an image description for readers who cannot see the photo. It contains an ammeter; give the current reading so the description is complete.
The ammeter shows 40 mA
